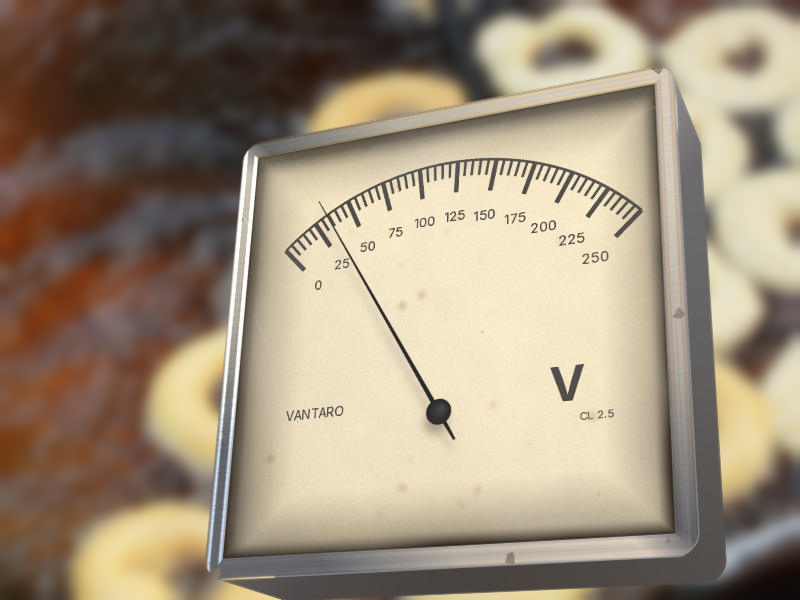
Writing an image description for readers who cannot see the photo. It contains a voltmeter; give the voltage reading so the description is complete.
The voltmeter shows 35 V
